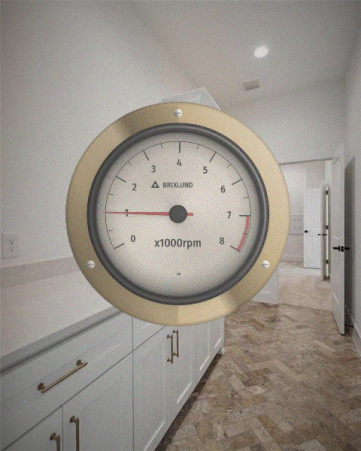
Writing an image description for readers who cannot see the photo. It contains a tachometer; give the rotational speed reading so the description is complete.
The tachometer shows 1000 rpm
